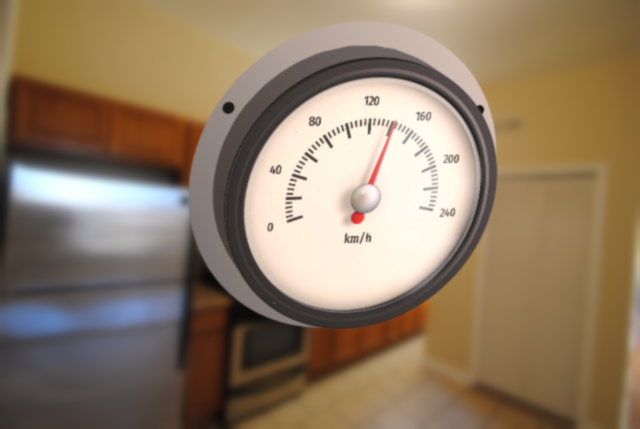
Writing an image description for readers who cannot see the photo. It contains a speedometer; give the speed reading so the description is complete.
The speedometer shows 140 km/h
